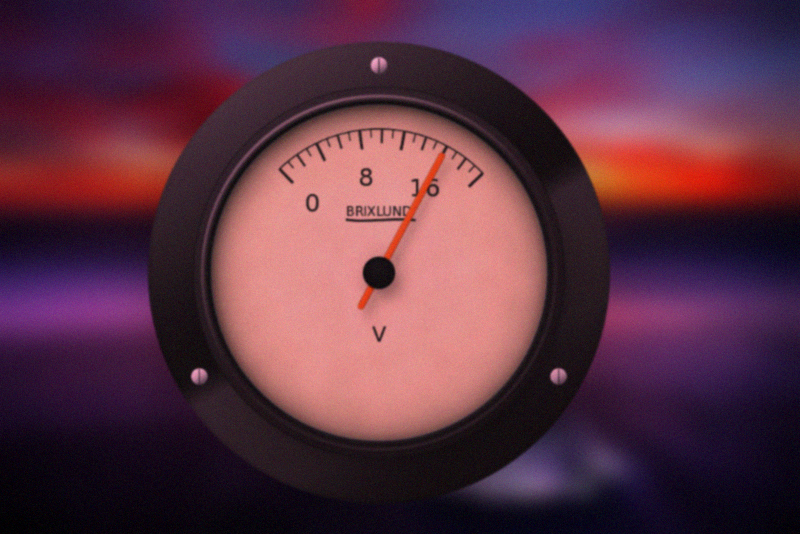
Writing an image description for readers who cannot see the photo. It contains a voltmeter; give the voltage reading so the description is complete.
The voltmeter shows 16 V
